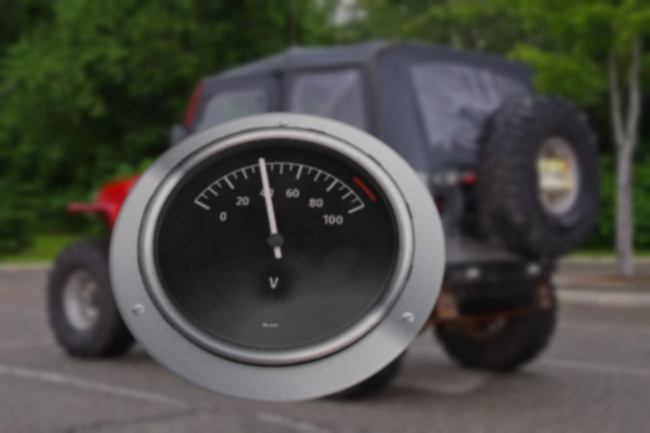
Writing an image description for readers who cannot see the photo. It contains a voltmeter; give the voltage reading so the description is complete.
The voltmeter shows 40 V
